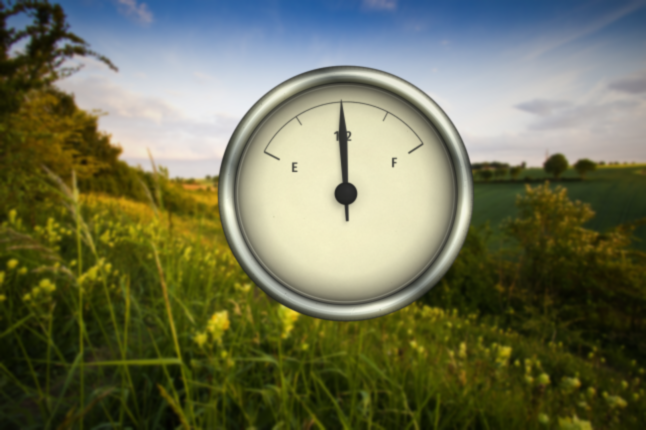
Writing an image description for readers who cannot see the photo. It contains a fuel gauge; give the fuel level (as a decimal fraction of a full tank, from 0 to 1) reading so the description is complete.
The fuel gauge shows 0.5
